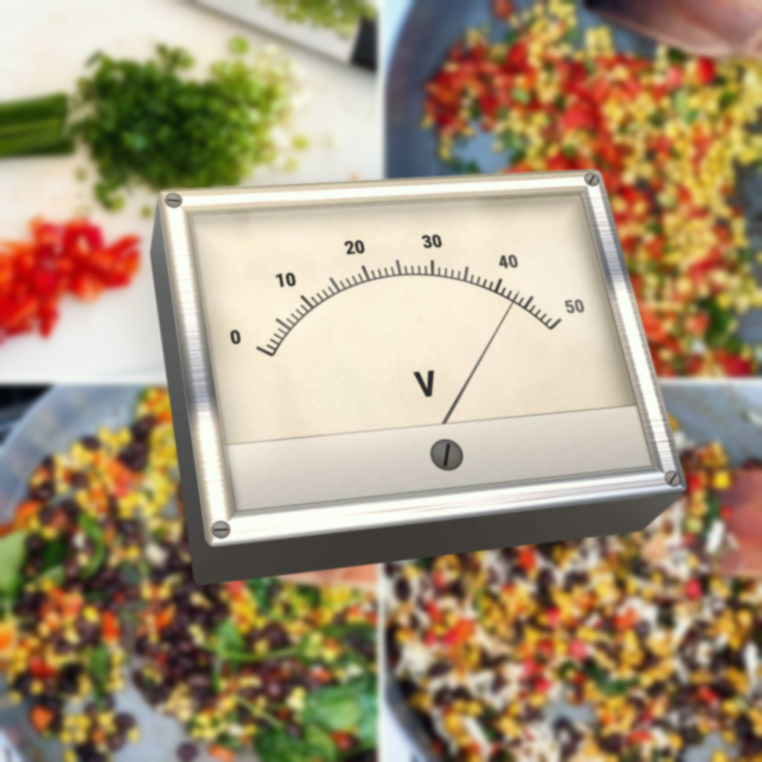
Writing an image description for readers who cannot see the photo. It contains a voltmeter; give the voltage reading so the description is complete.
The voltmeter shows 43 V
